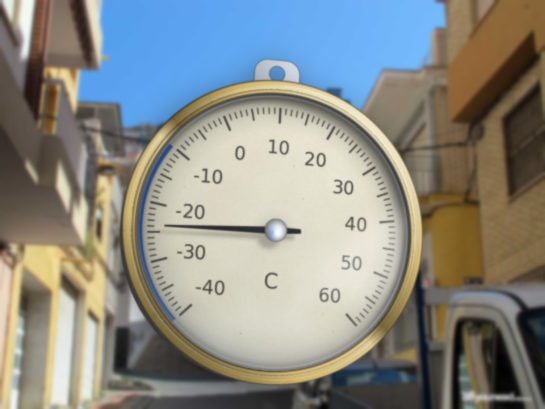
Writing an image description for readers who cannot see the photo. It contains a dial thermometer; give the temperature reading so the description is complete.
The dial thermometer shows -24 °C
